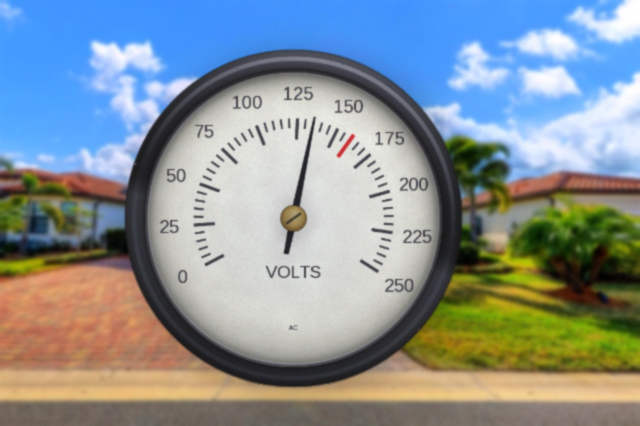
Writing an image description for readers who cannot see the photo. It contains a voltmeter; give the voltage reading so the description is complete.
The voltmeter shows 135 V
